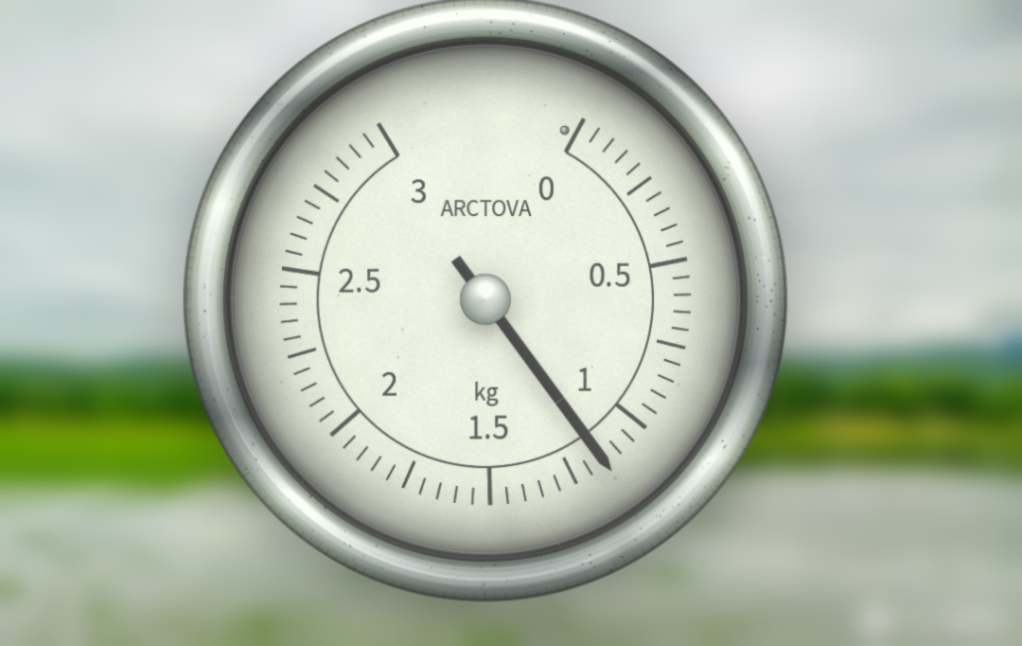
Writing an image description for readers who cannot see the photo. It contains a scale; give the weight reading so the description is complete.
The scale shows 1.15 kg
